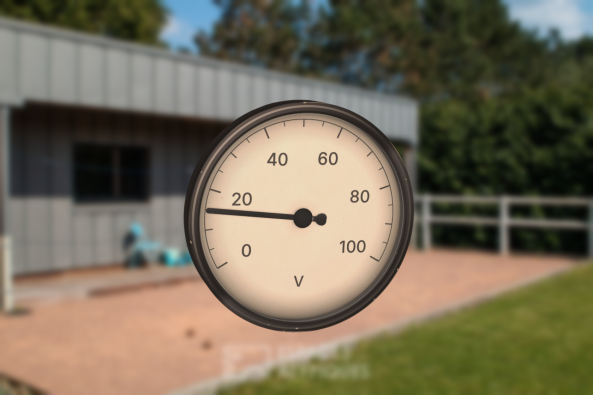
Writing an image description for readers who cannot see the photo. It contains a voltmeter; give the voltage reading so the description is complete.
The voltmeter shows 15 V
